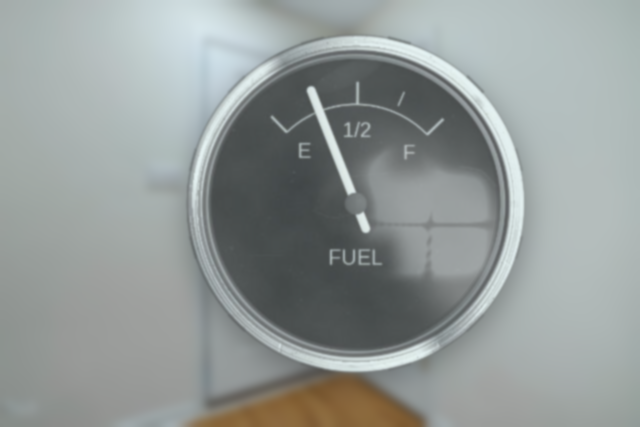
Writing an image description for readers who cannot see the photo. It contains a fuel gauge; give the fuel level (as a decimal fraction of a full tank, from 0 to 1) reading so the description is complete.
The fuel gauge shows 0.25
